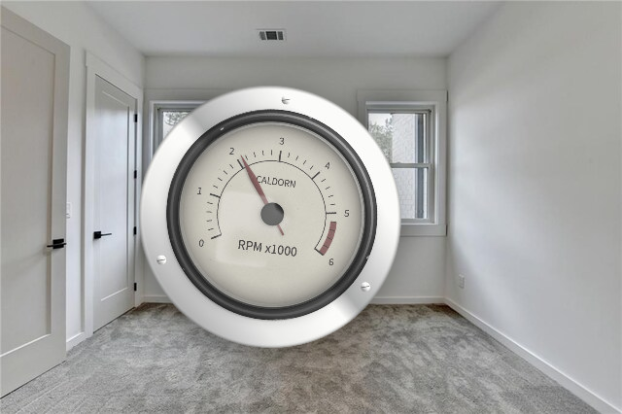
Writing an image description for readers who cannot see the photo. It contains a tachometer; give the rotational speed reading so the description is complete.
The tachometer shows 2100 rpm
